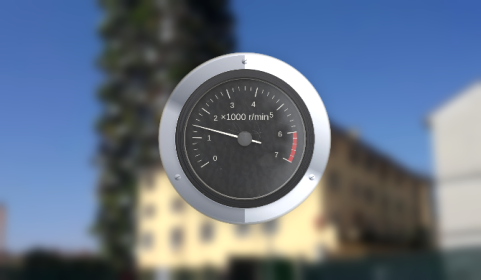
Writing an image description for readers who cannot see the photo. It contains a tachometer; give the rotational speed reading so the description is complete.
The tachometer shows 1400 rpm
